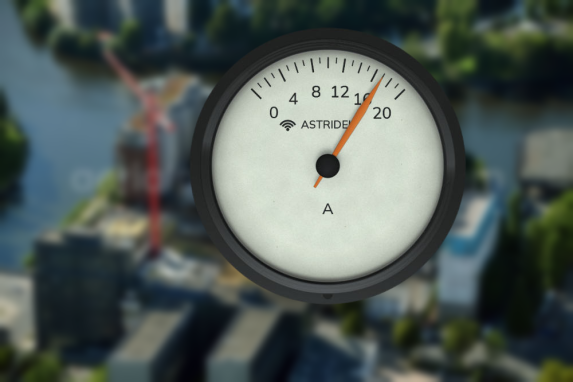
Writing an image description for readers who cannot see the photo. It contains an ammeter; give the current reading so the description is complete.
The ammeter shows 17 A
